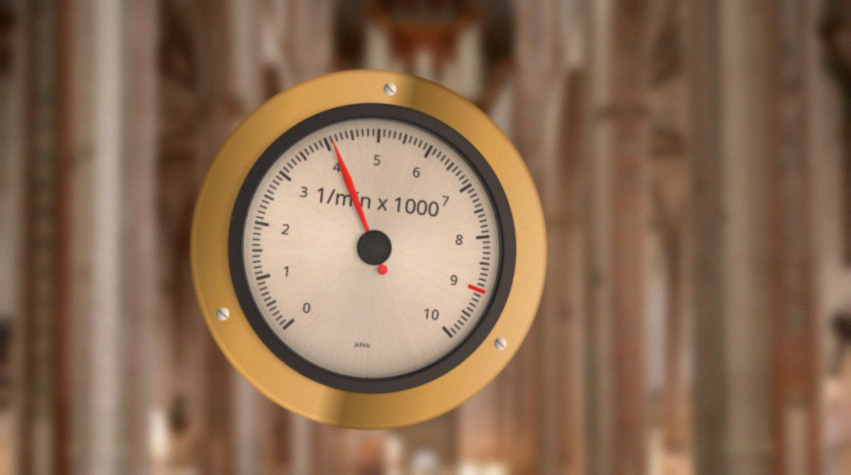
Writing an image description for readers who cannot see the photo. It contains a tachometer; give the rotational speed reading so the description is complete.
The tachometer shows 4100 rpm
